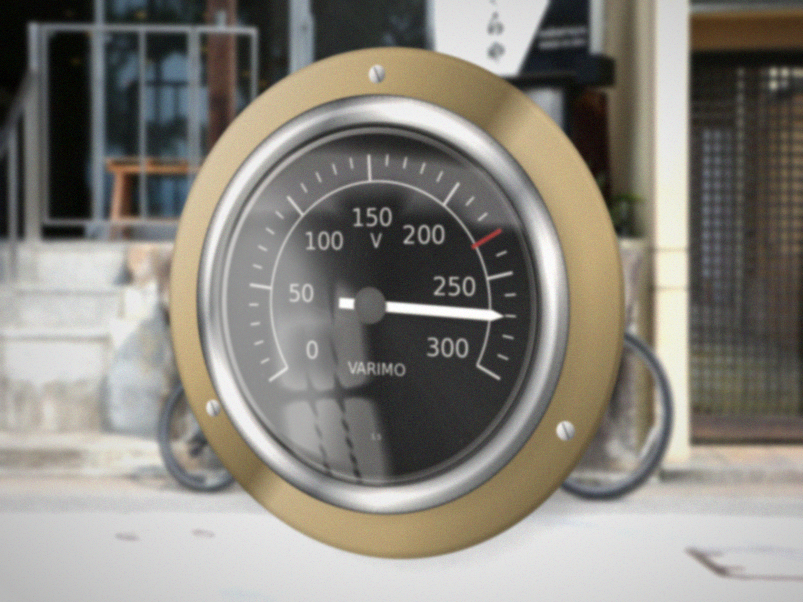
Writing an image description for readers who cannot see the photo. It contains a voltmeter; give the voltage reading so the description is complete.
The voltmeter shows 270 V
